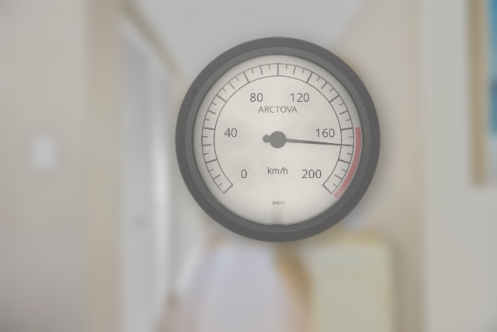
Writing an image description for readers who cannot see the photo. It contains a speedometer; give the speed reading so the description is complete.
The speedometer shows 170 km/h
